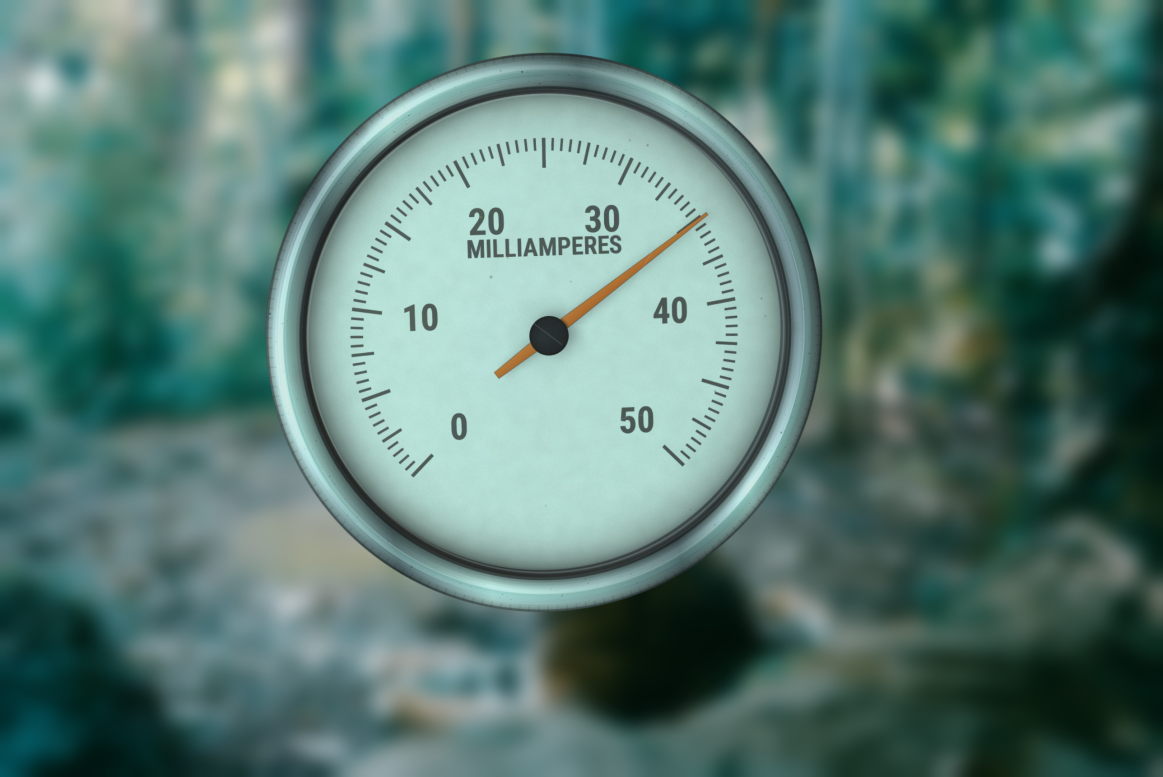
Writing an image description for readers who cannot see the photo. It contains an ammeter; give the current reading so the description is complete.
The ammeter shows 35 mA
